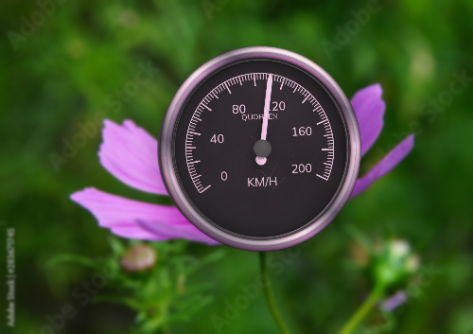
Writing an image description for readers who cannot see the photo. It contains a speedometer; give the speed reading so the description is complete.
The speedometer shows 110 km/h
